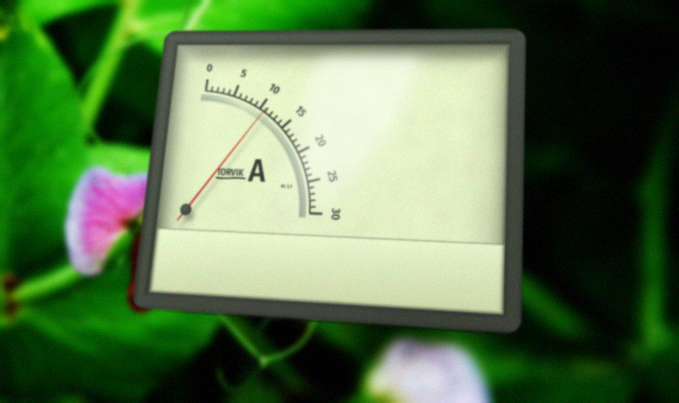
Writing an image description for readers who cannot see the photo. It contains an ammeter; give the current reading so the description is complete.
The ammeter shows 11 A
